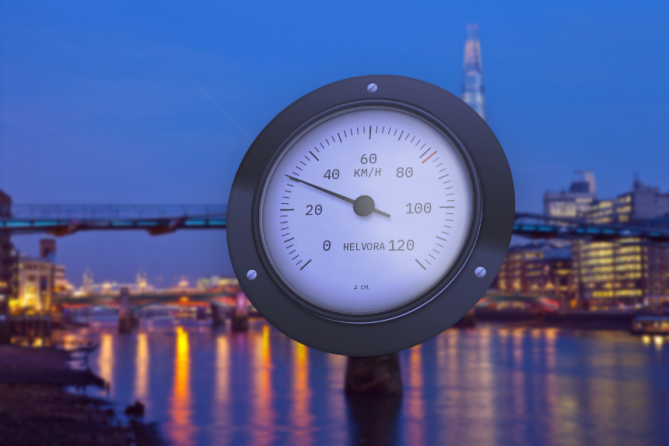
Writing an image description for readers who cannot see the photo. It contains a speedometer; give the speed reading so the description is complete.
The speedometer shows 30 km/h
